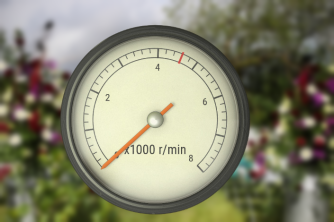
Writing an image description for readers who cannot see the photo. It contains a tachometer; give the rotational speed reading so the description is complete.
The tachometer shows 0 rpm
